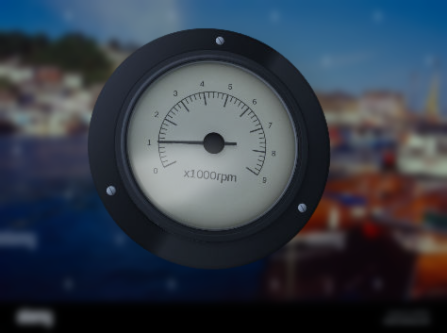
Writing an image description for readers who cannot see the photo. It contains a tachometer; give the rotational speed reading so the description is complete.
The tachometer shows 1000 rpm
